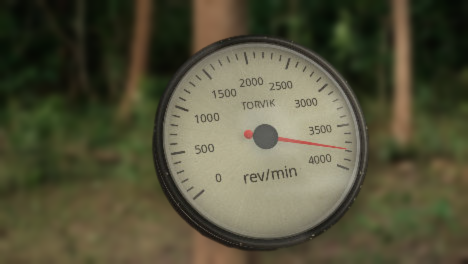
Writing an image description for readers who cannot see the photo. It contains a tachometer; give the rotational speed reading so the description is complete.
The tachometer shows 3800 rpm
